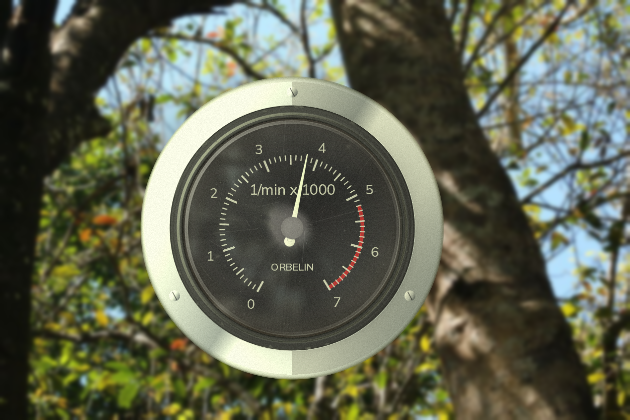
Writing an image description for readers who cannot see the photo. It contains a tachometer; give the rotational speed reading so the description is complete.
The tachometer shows 3800 rpm
